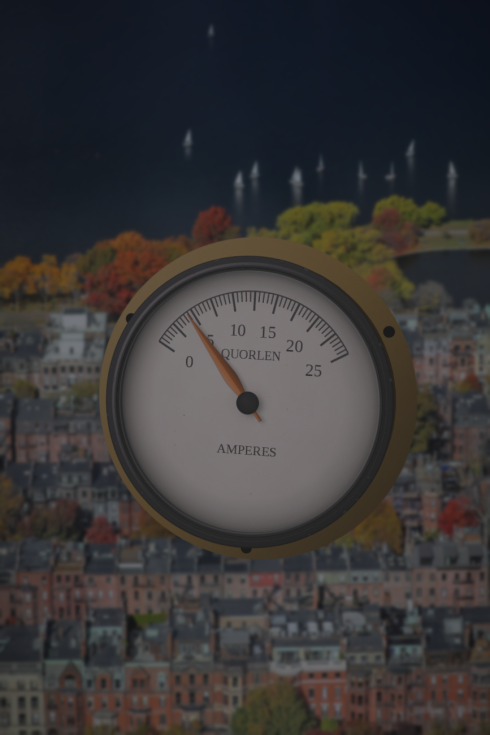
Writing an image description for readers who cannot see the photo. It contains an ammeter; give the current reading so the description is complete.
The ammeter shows 4.5 A
